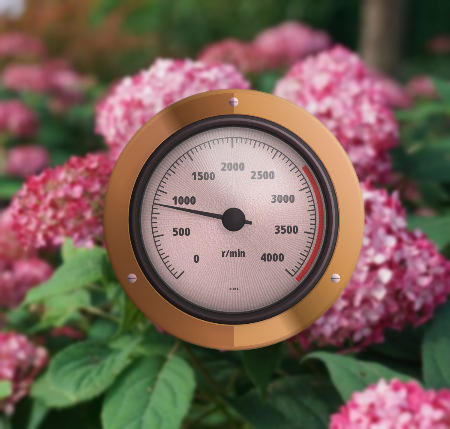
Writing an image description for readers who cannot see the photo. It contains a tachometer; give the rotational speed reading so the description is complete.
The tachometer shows 850 rpm
